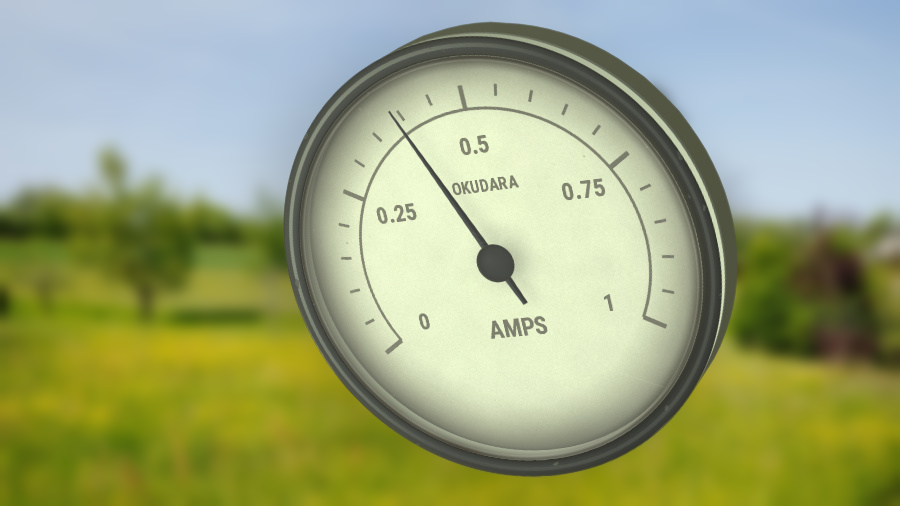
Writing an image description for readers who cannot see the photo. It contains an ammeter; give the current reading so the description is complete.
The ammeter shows 0.4 A
